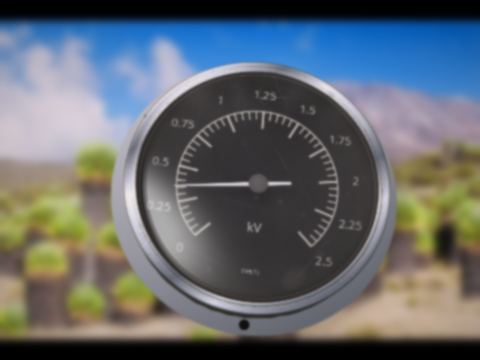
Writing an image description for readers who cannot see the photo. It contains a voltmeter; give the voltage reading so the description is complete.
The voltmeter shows 0.35 kV
